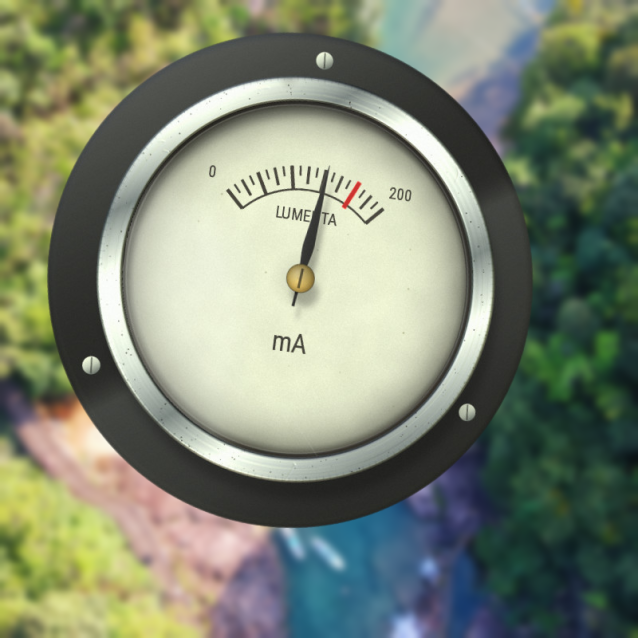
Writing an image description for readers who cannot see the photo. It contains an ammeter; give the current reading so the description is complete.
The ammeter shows 120 mA
